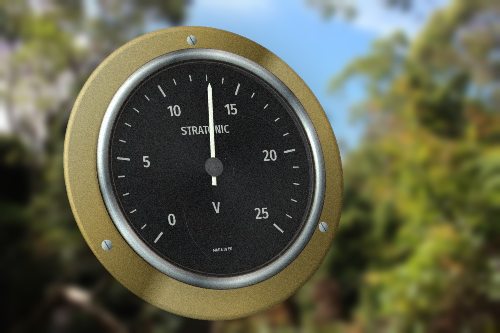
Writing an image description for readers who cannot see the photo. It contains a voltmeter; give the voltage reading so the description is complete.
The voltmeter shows 13 V
